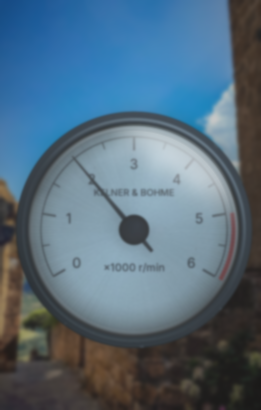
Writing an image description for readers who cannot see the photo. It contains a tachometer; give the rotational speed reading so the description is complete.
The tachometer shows 2000 rpm
